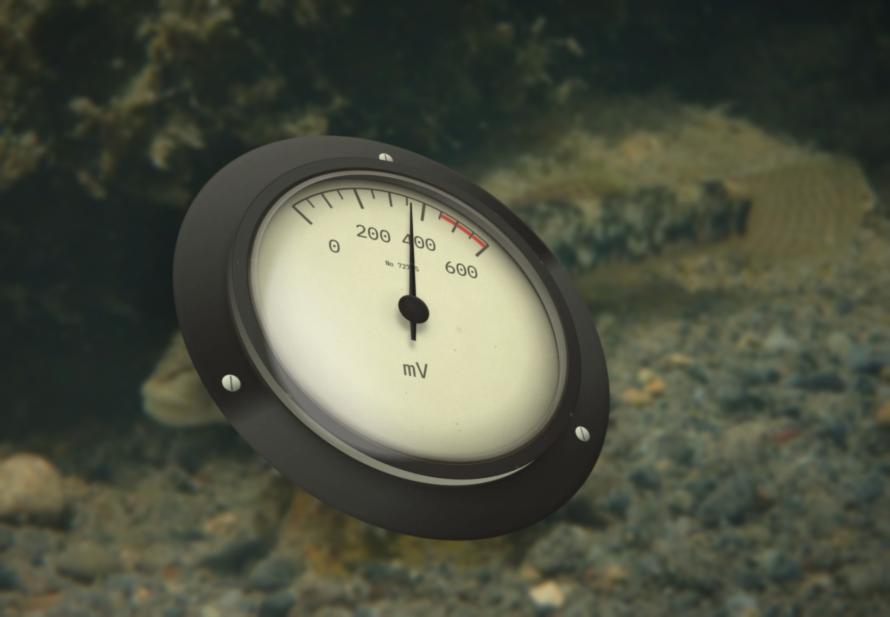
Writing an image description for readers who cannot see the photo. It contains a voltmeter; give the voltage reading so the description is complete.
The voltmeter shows 350 mV
